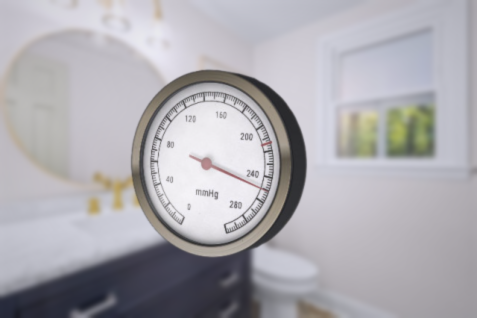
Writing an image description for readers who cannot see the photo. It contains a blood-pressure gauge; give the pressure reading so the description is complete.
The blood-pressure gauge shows 250 mmHg
